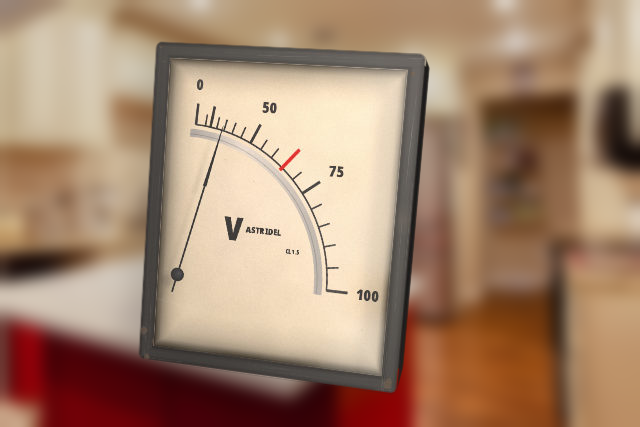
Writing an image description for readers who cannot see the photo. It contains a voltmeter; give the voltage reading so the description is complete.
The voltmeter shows 35 V
